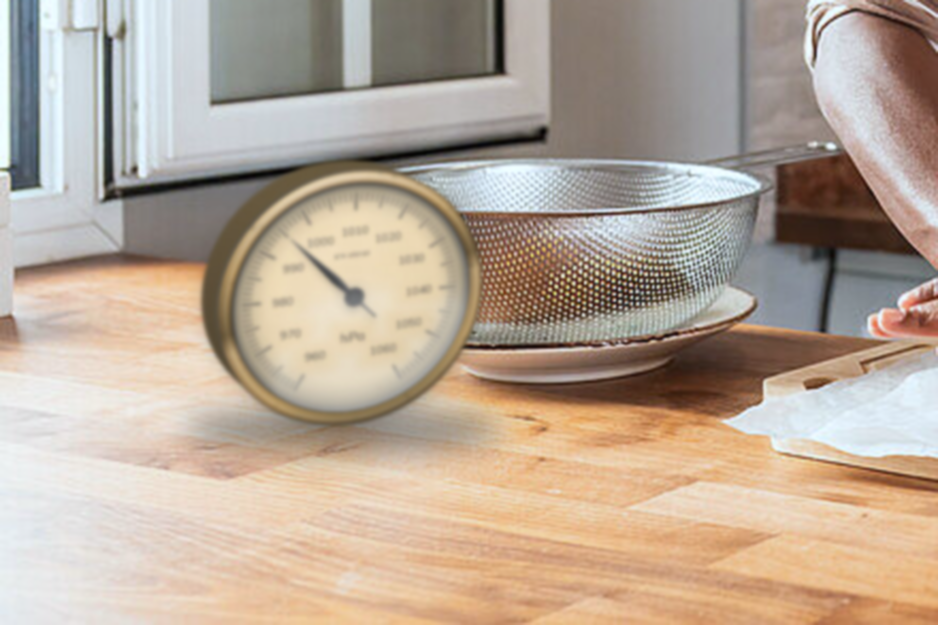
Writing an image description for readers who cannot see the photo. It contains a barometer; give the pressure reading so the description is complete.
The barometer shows 995 hPa
